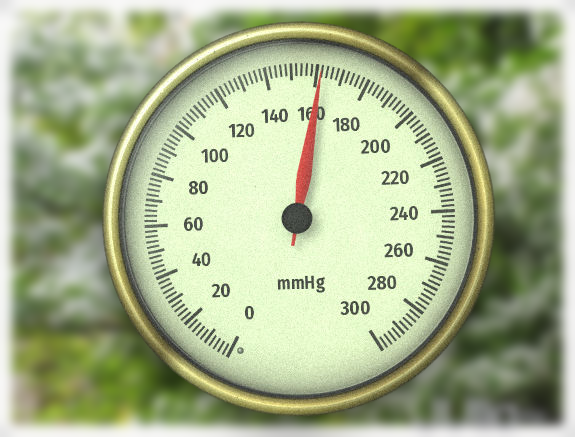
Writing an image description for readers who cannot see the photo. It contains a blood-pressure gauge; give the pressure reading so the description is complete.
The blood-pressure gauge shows 162 mmHg
